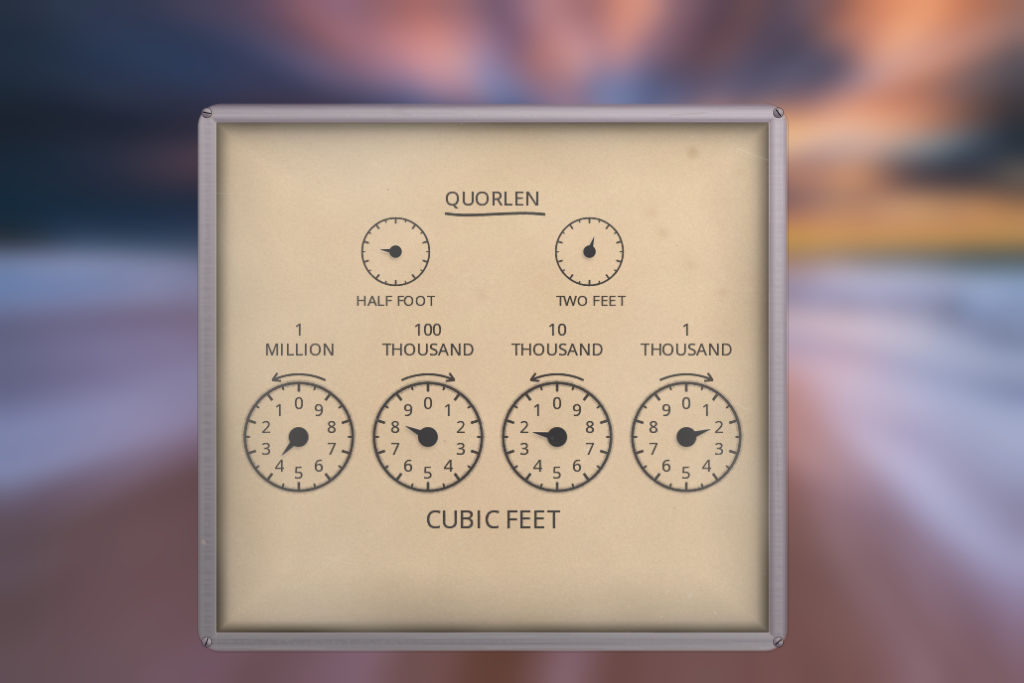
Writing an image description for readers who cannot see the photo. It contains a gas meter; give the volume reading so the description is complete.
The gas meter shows 382200 ft³
